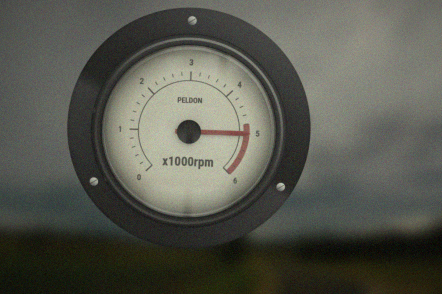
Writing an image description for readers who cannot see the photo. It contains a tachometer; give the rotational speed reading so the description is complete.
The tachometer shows 5000 rpm
